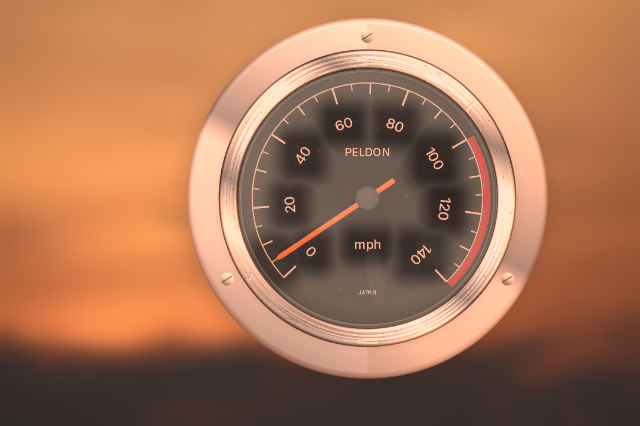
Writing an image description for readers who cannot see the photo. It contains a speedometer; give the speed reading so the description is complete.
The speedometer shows 5 mph
